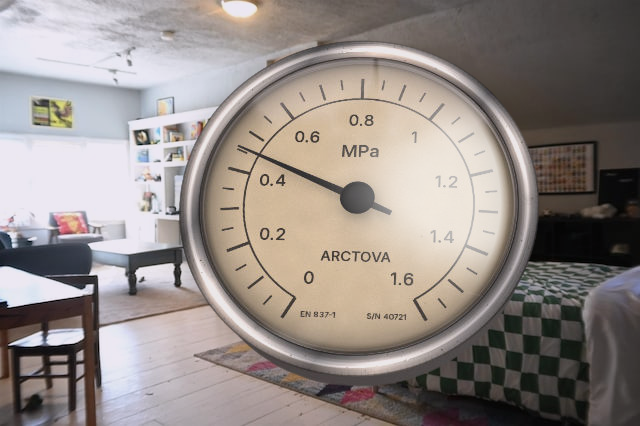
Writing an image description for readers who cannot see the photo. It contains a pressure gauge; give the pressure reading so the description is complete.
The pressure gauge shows 0.45 MPa
